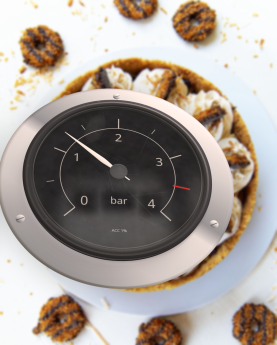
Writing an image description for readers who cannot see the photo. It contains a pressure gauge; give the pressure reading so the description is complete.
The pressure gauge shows 1.25 bar
